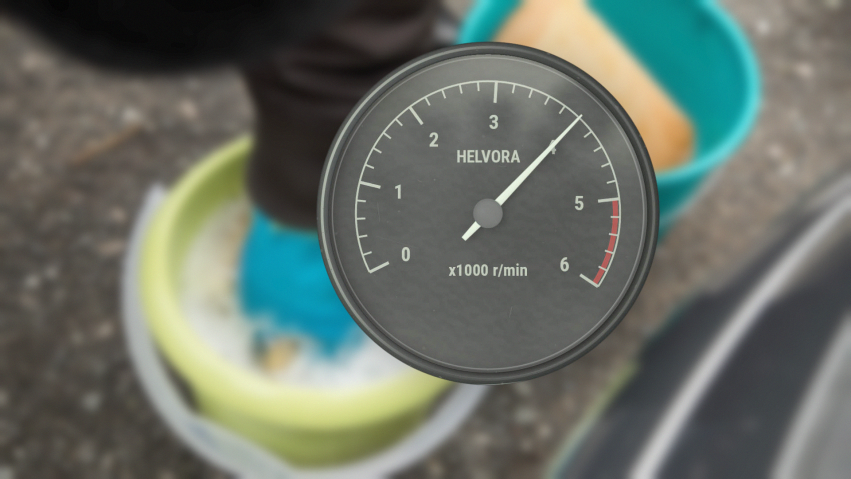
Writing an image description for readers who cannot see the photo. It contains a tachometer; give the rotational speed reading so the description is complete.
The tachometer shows 4000 rpm
